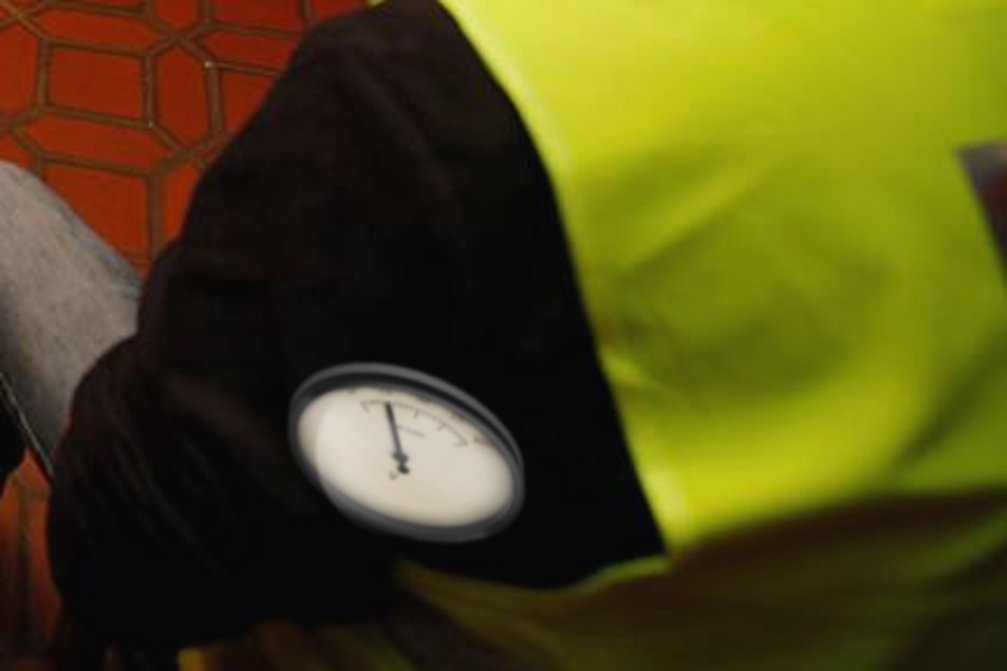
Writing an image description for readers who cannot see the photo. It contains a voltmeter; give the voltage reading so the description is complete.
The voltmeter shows 25 V
